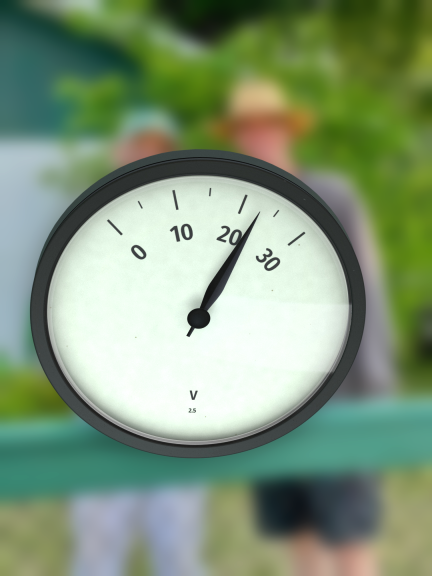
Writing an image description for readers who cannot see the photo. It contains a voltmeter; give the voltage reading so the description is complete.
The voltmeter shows 22.5 V
